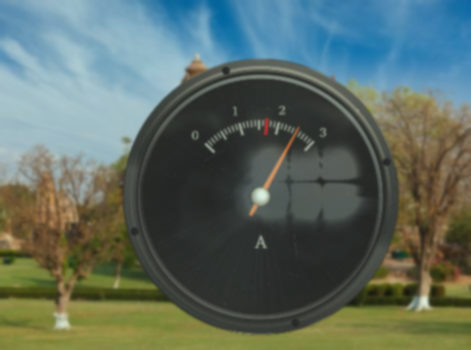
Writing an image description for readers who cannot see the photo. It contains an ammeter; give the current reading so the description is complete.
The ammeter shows 2.5 A
